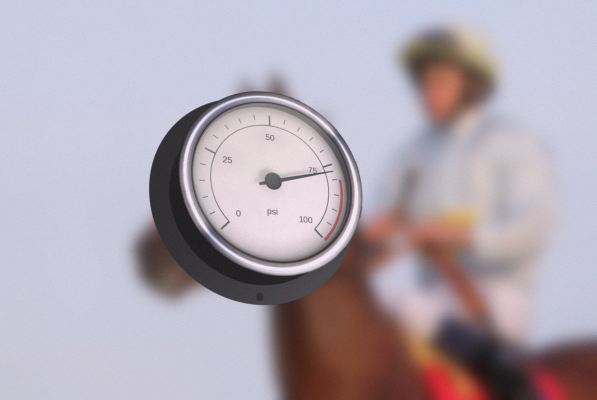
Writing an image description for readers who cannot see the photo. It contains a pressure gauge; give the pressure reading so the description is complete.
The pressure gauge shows 77.5 psi
